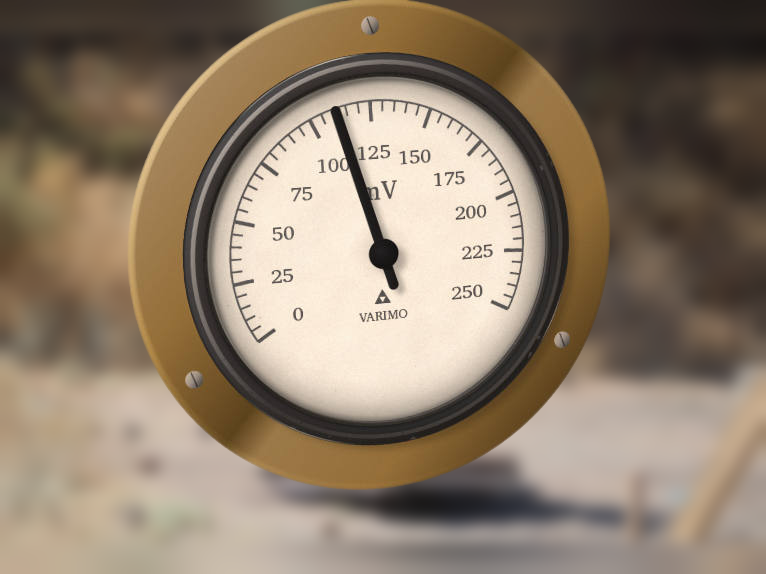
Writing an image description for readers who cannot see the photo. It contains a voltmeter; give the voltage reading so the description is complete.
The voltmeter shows 110 mV
